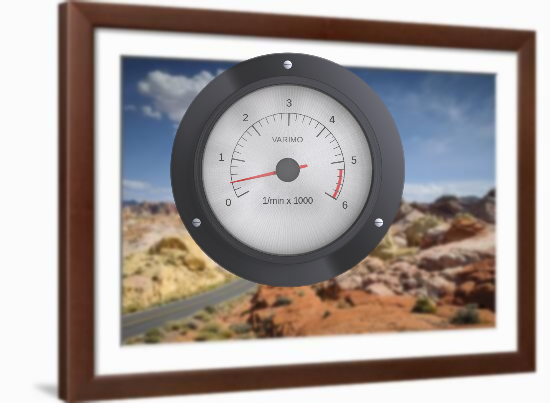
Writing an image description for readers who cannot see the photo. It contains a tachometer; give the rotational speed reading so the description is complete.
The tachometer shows 400 rpm
